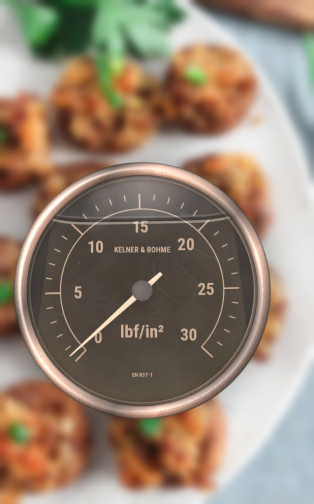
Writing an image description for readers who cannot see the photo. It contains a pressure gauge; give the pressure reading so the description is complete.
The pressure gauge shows 0.5 psi
